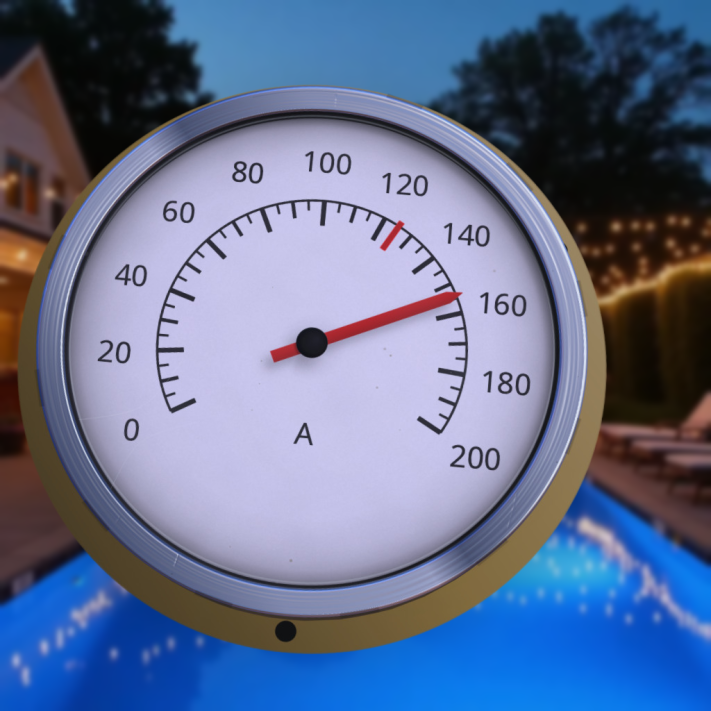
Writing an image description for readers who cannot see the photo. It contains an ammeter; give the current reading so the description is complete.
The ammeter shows 155 A
